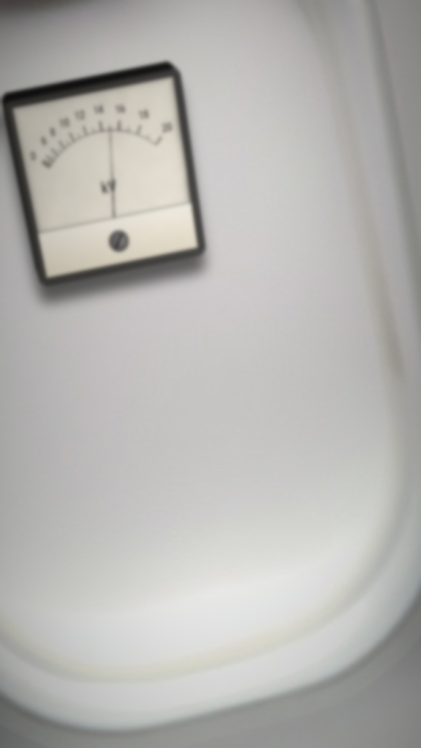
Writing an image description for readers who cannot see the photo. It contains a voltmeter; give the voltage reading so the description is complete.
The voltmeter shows 15 kV
